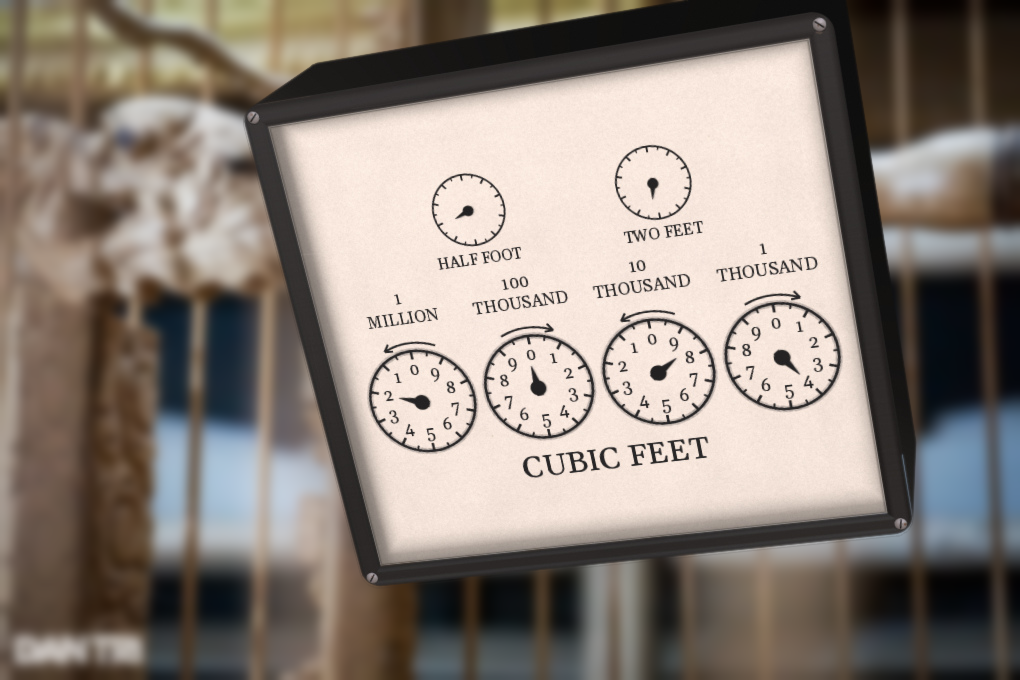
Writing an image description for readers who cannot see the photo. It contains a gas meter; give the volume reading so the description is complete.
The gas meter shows 198400 ft³
